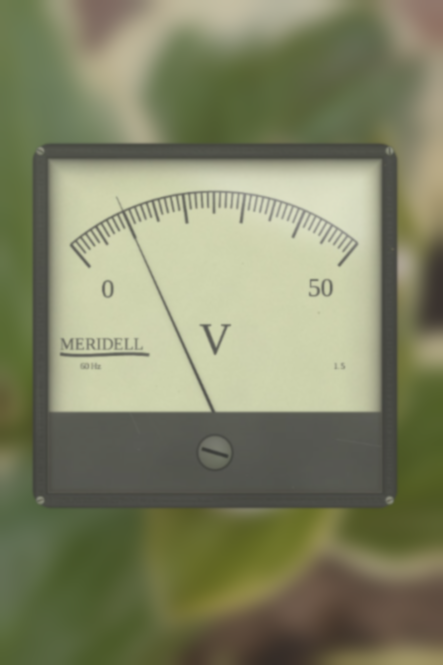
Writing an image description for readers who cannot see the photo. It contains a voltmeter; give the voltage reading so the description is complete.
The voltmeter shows 10 V
